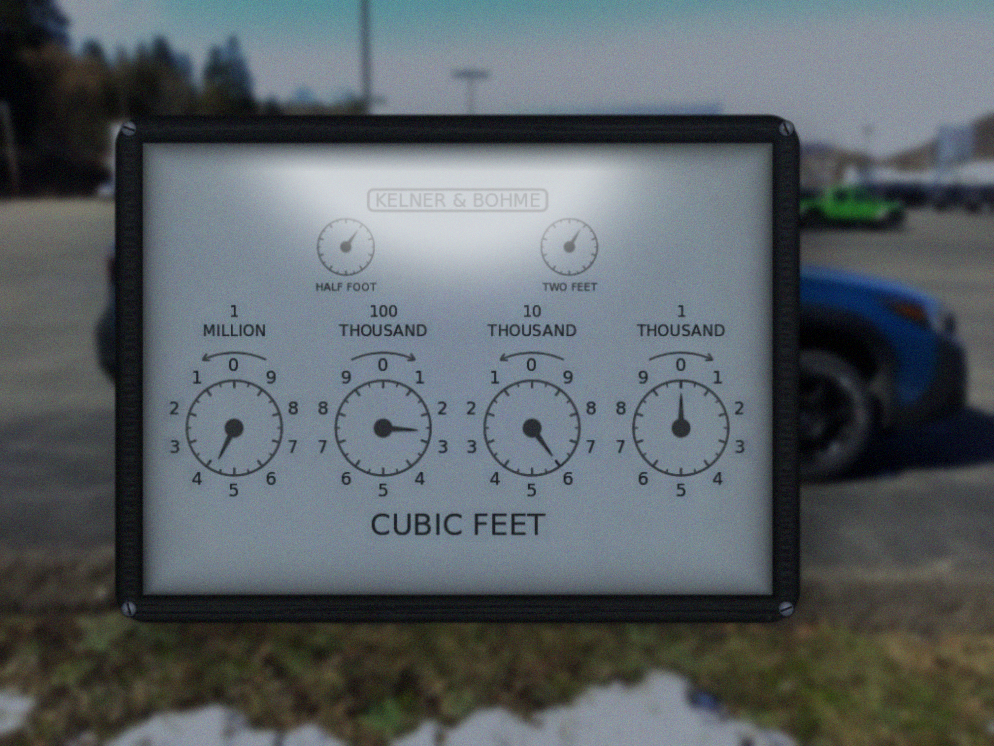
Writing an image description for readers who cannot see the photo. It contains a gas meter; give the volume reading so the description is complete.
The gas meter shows 426000 ft³
